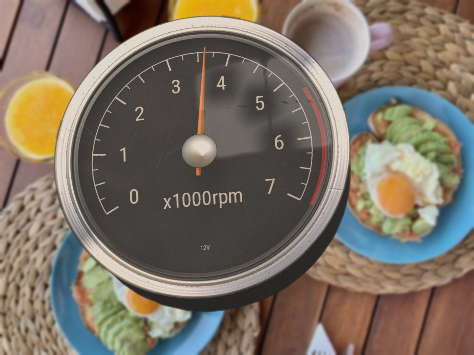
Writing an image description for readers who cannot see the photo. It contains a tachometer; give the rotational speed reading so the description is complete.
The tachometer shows 3625 rpm
